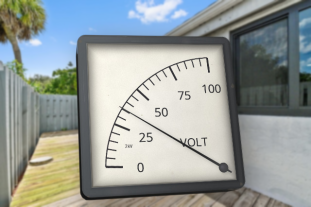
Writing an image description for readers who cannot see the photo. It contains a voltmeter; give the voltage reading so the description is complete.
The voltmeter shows 35 V
